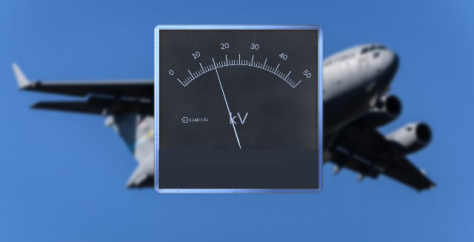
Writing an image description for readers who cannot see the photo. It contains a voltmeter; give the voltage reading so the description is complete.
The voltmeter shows 15 kV
